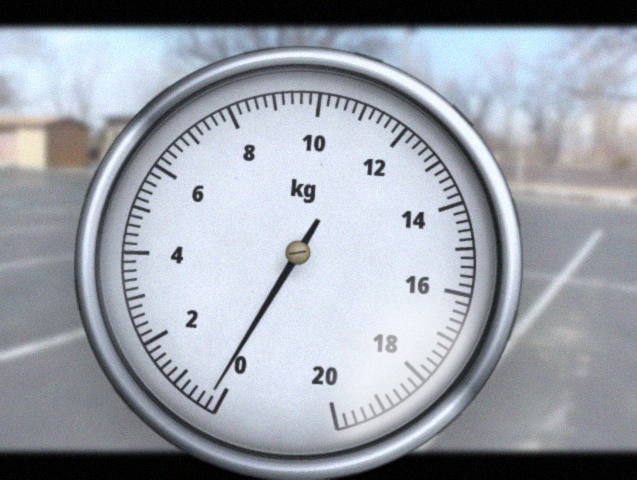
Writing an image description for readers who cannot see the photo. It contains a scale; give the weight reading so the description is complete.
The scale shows 0.2 kg
